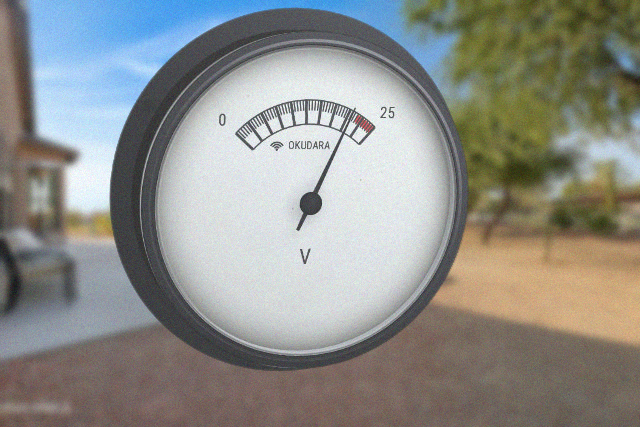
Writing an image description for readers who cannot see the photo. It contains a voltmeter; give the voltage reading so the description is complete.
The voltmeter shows 20 V
